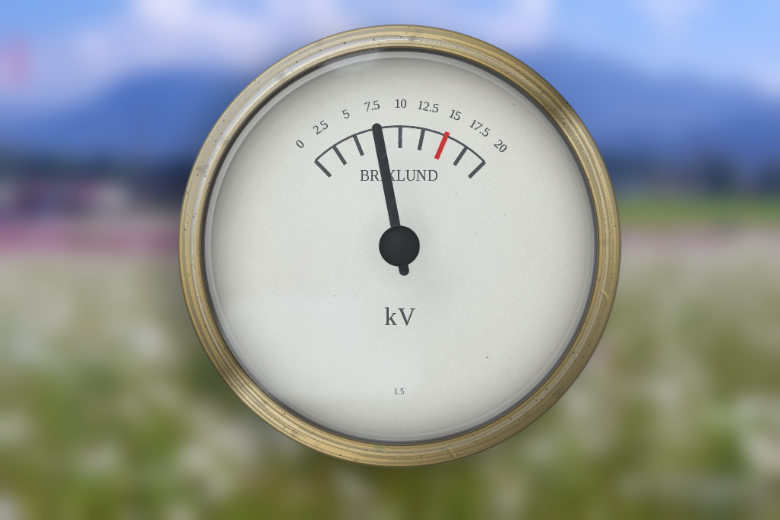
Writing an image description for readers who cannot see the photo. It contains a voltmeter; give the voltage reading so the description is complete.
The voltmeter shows 7.5 kV
